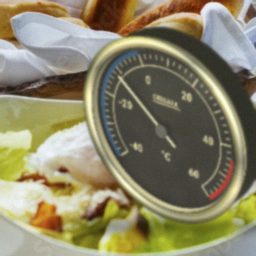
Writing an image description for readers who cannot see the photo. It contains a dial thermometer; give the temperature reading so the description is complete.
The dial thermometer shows -10 °C
